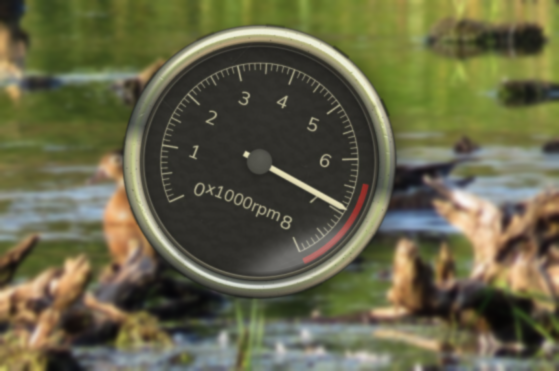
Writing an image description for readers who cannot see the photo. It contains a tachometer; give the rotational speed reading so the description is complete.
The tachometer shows 6900 rpm
